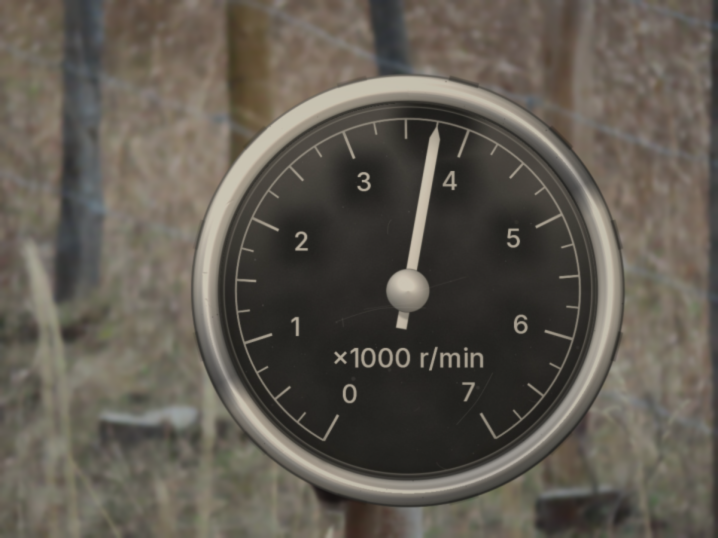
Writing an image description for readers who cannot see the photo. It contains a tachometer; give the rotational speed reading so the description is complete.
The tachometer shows 3750 rpm
